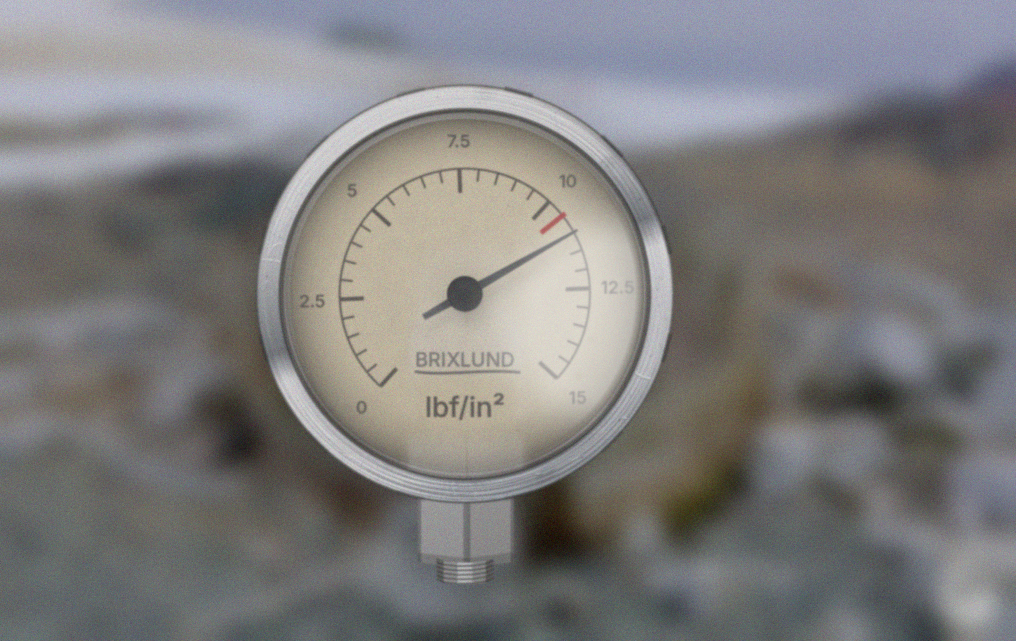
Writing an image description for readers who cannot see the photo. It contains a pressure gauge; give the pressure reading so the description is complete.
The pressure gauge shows 11 psi
